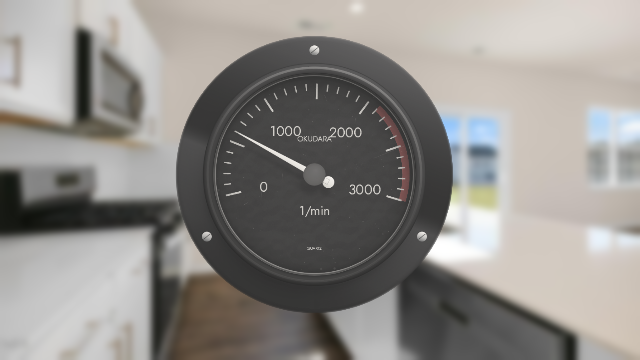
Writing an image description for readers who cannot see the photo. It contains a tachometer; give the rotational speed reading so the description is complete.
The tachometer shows 600 rpm
